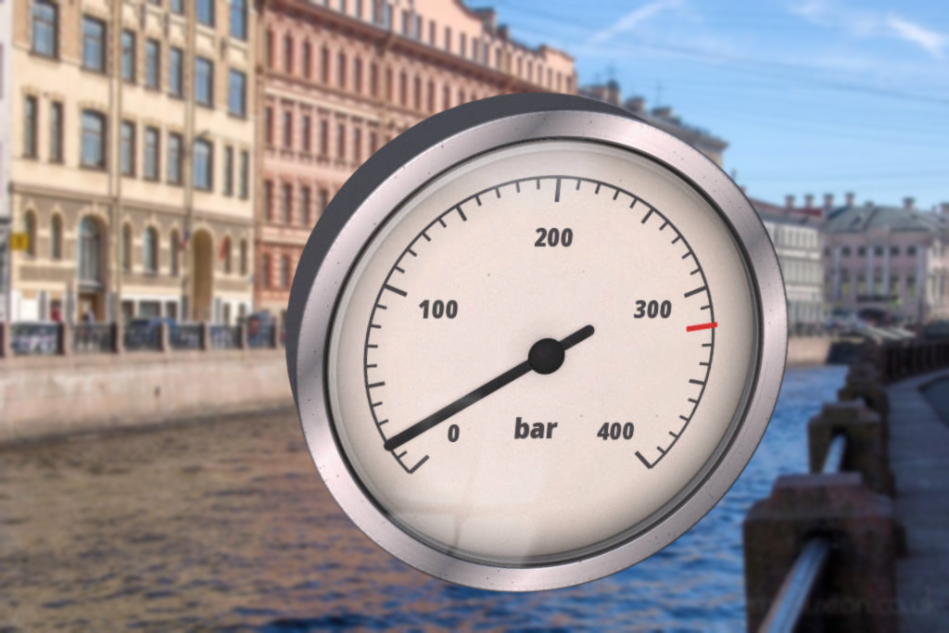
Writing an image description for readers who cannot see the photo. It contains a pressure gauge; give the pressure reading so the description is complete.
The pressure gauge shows 20 bar
